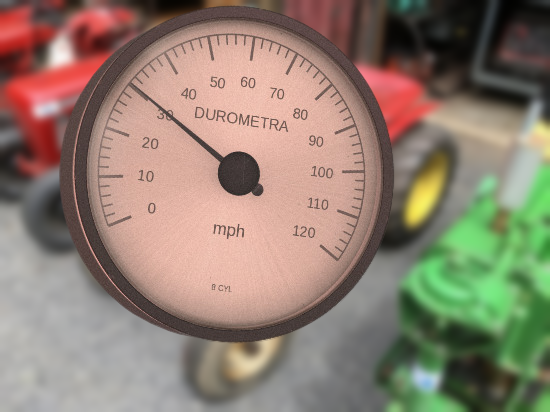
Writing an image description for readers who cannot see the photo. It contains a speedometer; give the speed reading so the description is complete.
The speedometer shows 30 mph
